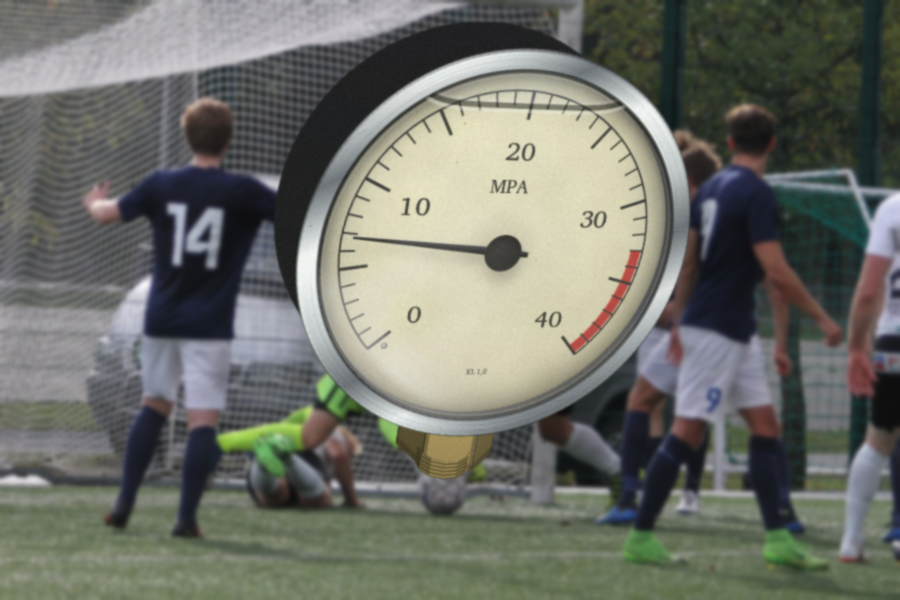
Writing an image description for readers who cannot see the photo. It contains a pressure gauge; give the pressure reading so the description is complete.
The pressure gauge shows 7 MPa
